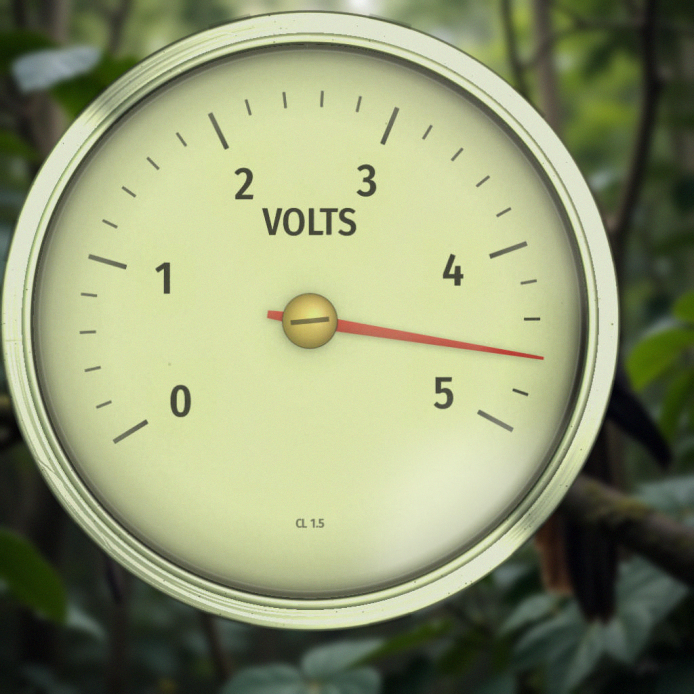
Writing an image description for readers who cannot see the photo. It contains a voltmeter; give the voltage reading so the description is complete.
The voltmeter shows 4.6 V
